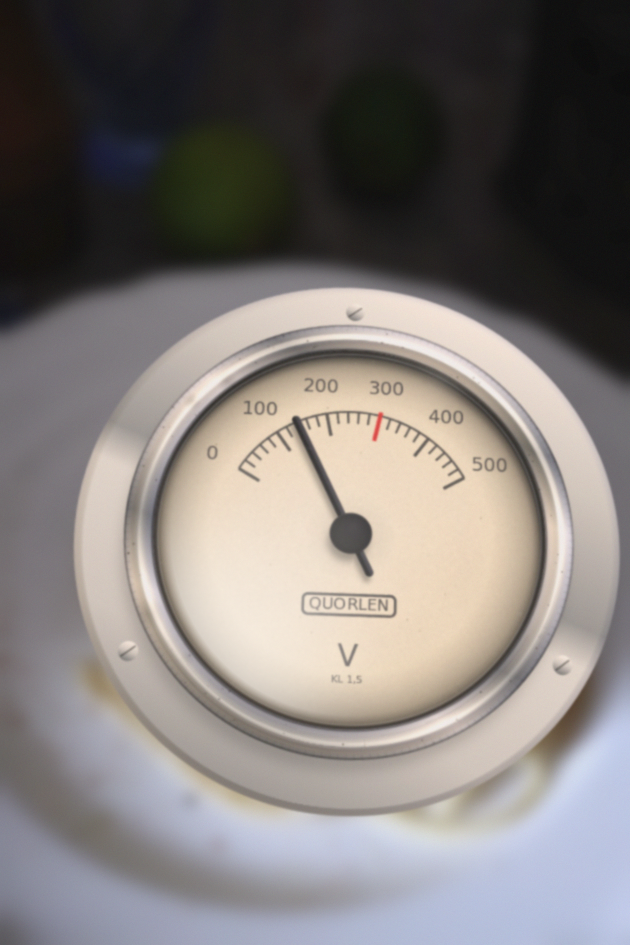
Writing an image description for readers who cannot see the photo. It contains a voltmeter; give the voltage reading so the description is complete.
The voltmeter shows 140 V
